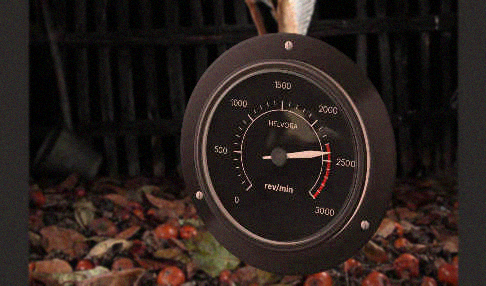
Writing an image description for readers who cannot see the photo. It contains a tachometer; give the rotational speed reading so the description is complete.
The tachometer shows 2400 rpm
